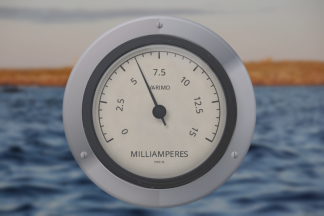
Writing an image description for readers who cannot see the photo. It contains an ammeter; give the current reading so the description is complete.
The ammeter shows 6 mA
